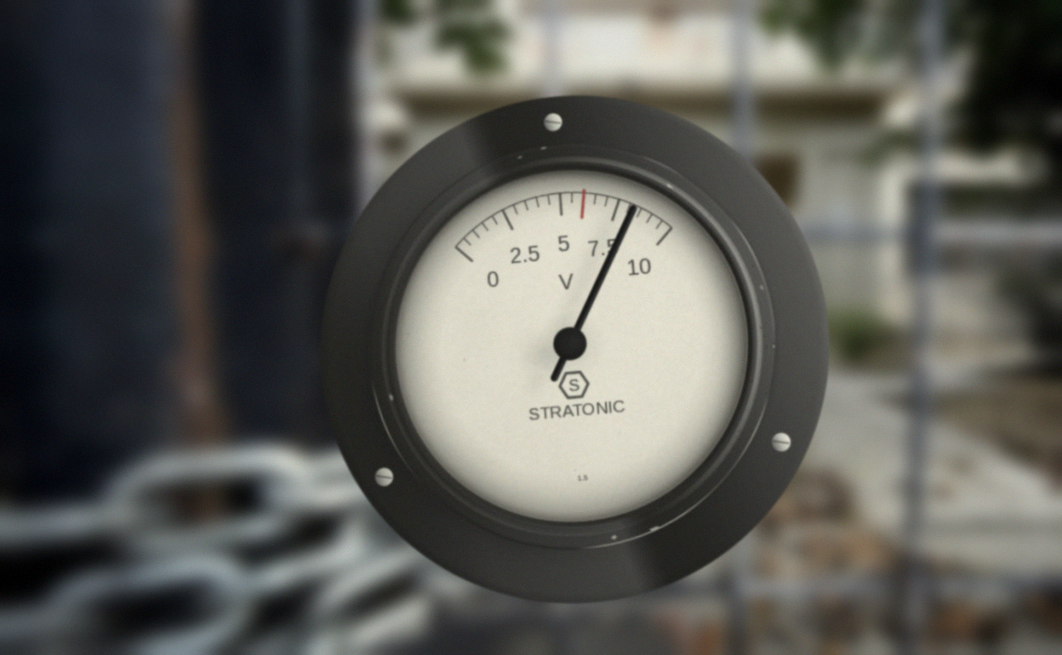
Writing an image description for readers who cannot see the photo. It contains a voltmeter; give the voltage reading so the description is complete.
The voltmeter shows 8.25 V
